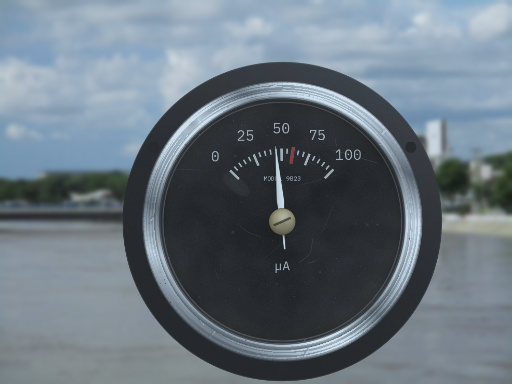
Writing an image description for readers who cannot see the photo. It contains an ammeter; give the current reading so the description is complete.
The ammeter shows 45 µA
